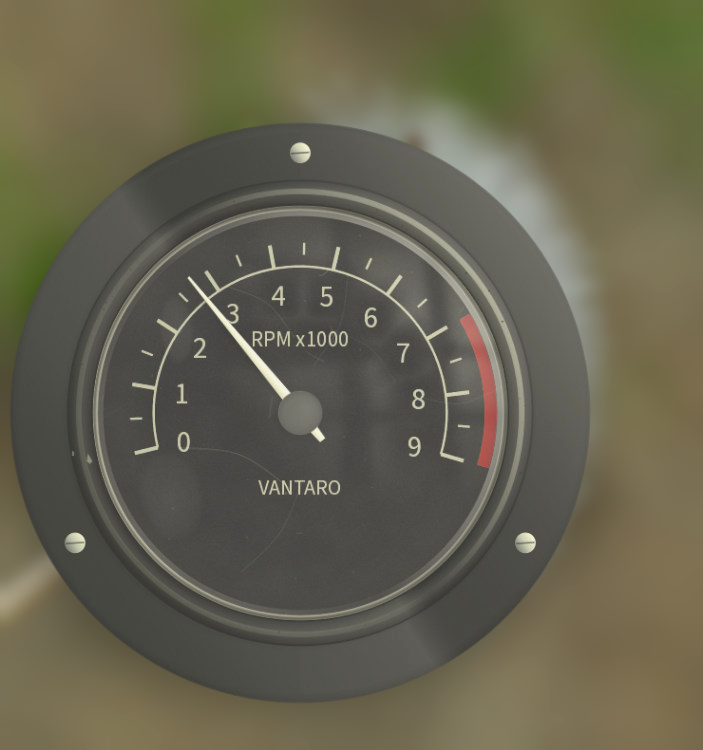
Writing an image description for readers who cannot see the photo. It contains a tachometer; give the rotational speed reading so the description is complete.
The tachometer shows 2750 rpm
